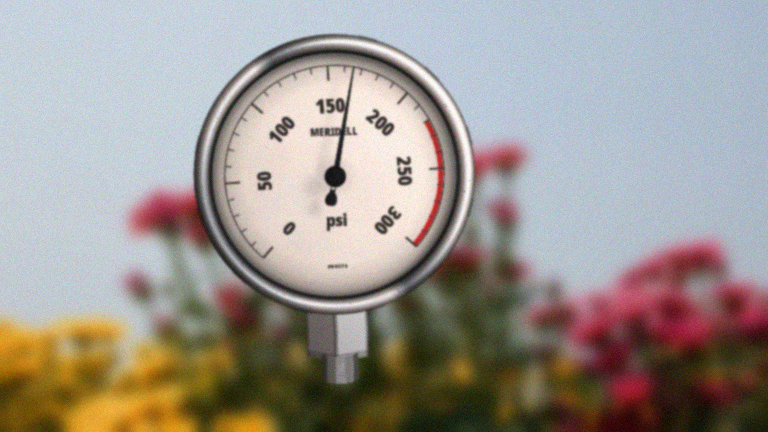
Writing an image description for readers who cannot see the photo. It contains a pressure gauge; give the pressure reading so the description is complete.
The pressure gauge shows 165 psi
